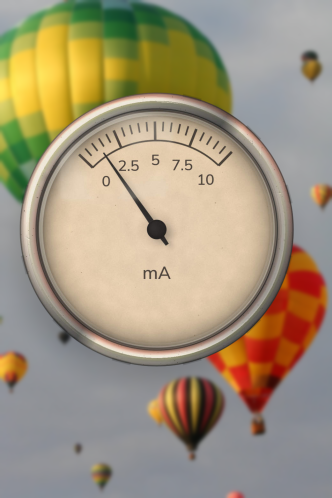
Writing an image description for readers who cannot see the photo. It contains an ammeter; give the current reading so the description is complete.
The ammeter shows 1.25 mA
